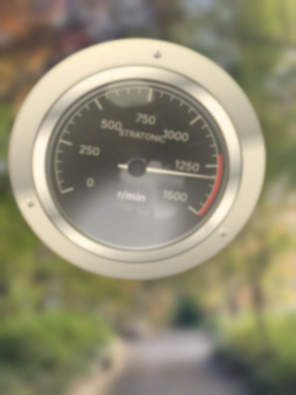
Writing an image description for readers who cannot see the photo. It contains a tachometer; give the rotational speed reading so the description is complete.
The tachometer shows 1300 rpm
